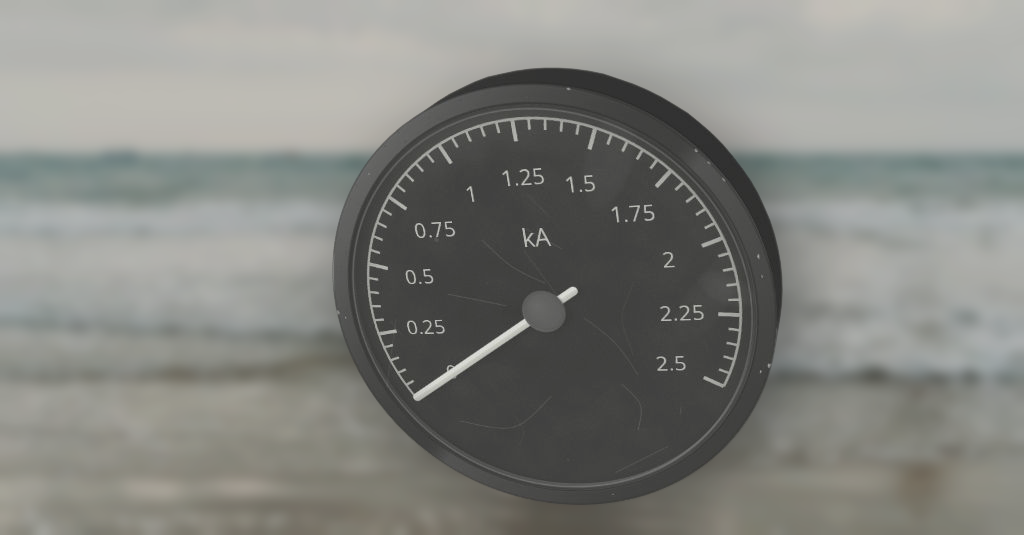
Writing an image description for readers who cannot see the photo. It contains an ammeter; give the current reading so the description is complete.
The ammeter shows 0 kA
